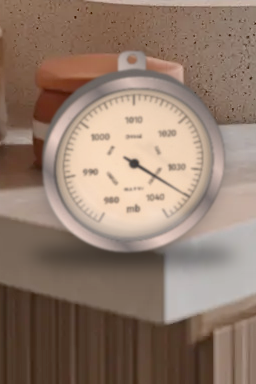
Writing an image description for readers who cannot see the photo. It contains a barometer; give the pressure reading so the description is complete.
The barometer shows 1035 mbar
